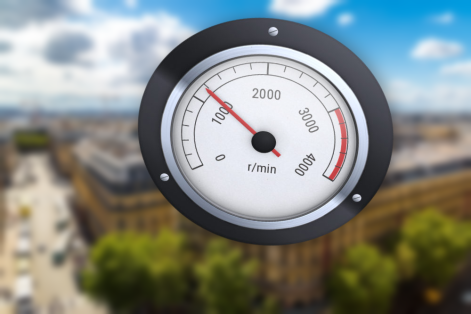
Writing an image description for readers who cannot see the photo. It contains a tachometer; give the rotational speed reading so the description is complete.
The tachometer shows 1200 rpm
